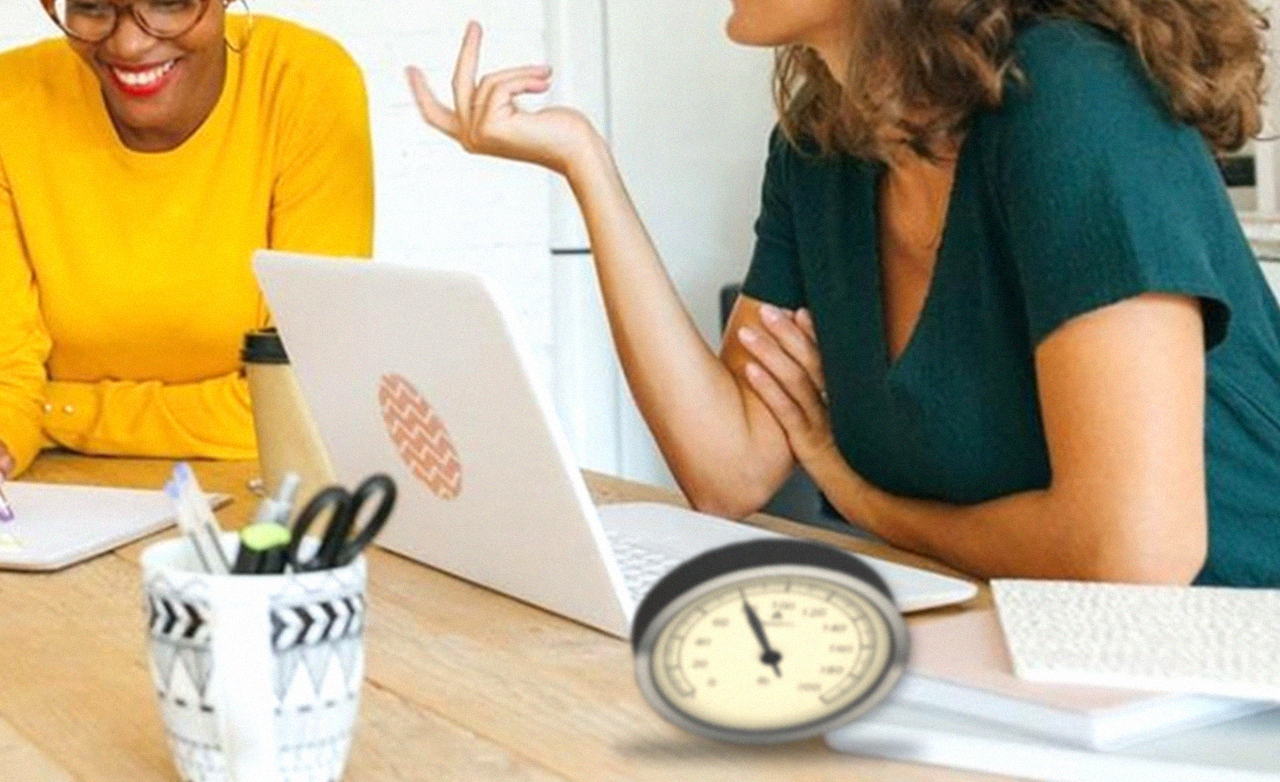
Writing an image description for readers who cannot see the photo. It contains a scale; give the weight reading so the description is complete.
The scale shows 80 lb
